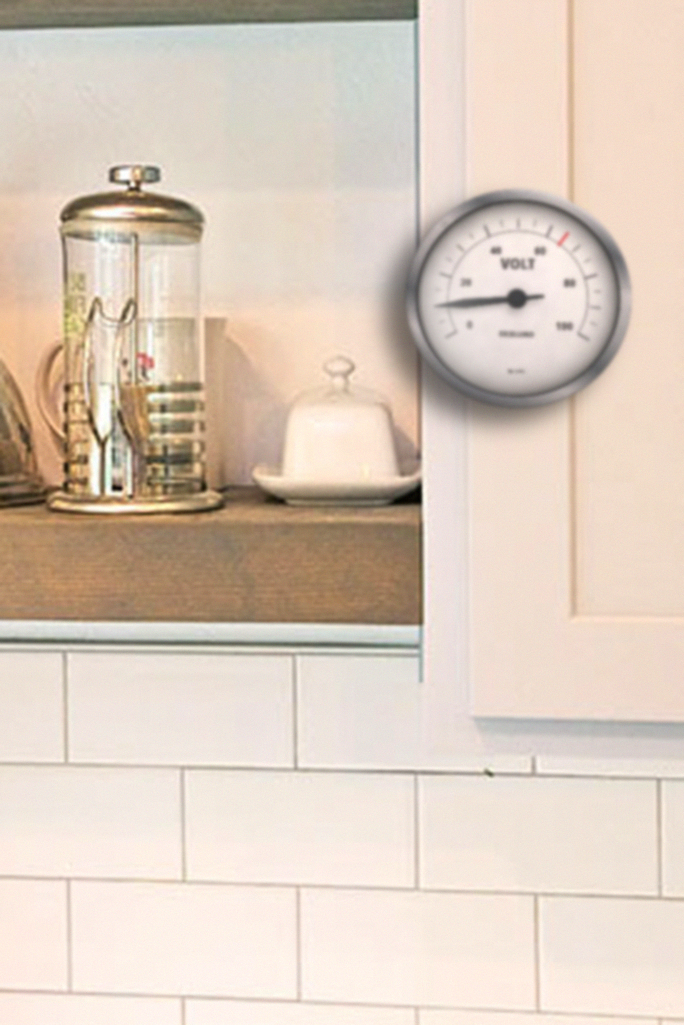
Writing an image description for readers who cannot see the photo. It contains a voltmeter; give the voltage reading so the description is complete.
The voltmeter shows 10 V
